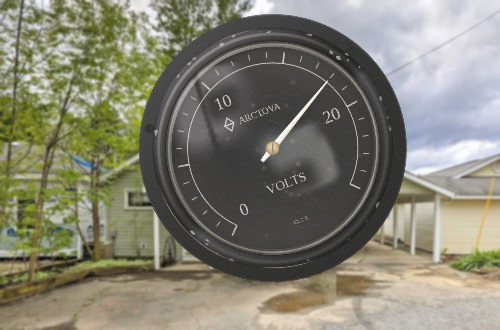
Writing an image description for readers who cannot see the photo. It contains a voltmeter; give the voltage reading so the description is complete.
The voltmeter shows 18 V
